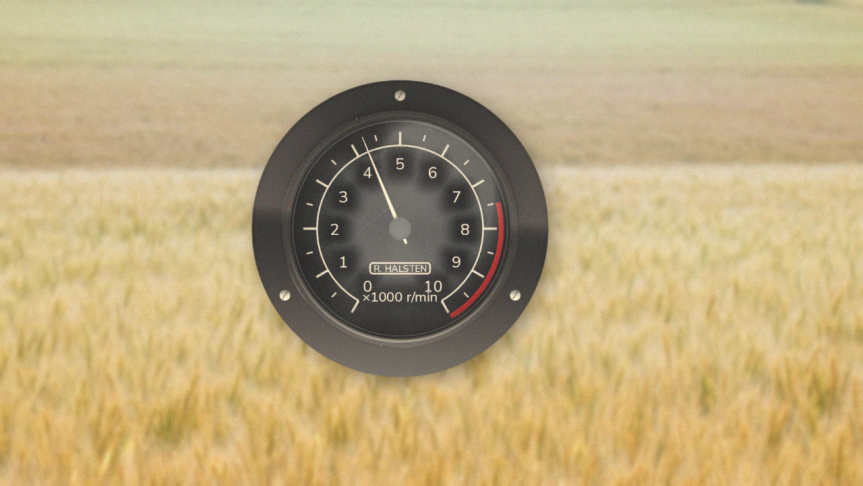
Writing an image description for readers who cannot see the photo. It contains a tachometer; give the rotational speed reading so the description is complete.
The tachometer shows 4250 rpm
